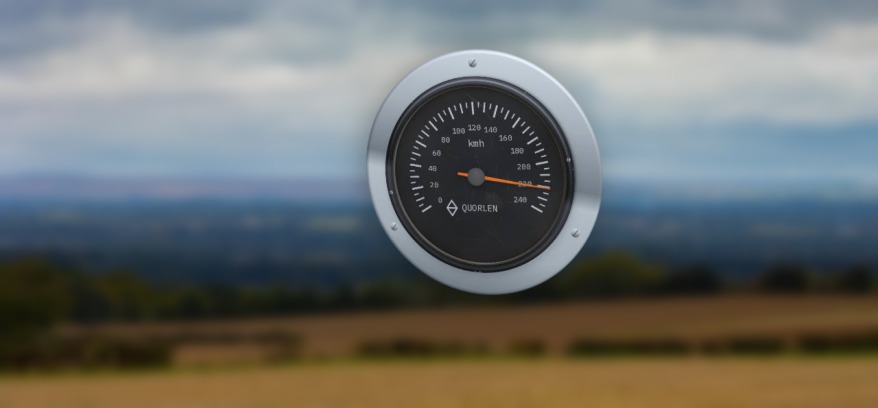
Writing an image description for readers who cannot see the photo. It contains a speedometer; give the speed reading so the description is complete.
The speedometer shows 220 km/h
